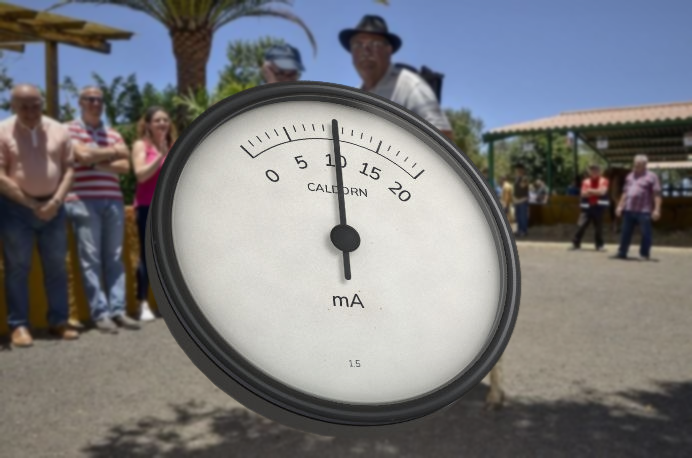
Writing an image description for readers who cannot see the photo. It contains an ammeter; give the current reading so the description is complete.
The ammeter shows 10 mA
